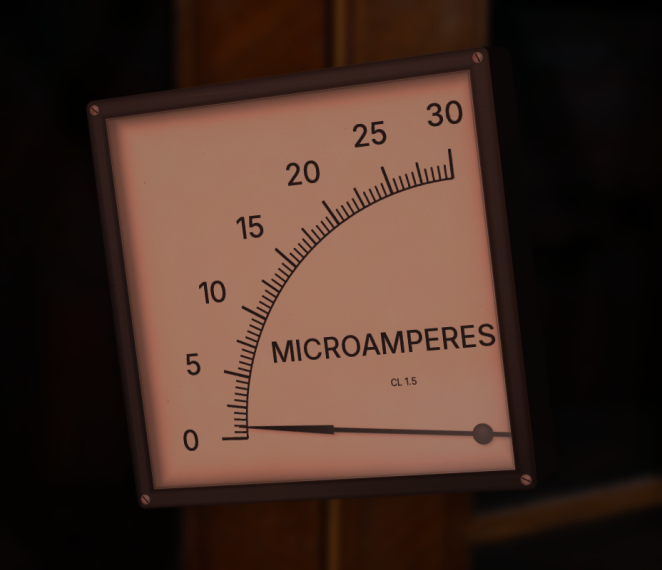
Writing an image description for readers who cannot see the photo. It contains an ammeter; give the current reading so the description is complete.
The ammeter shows 1 µA
